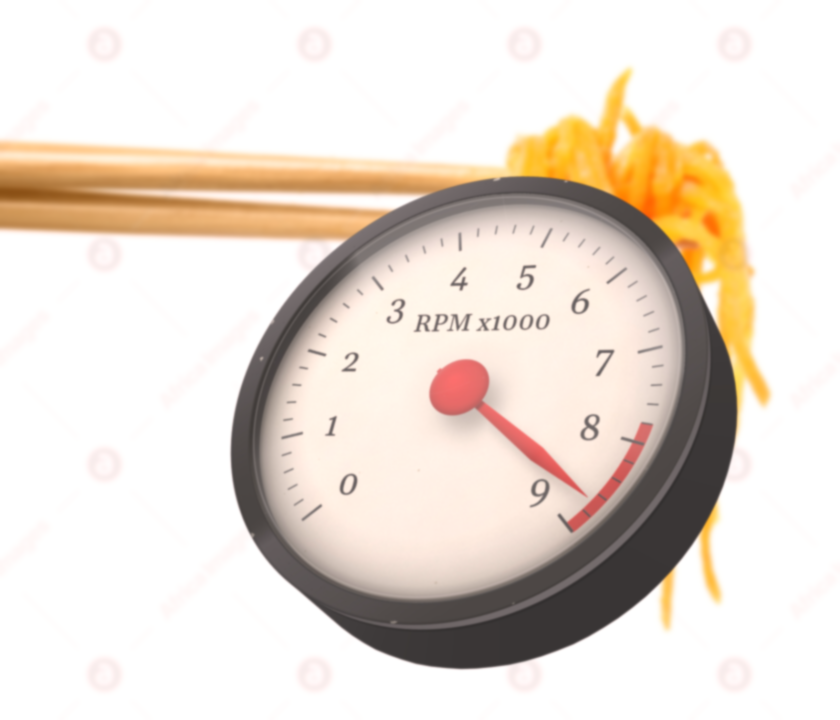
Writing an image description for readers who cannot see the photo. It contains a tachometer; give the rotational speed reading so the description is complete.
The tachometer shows 8700 rpm
